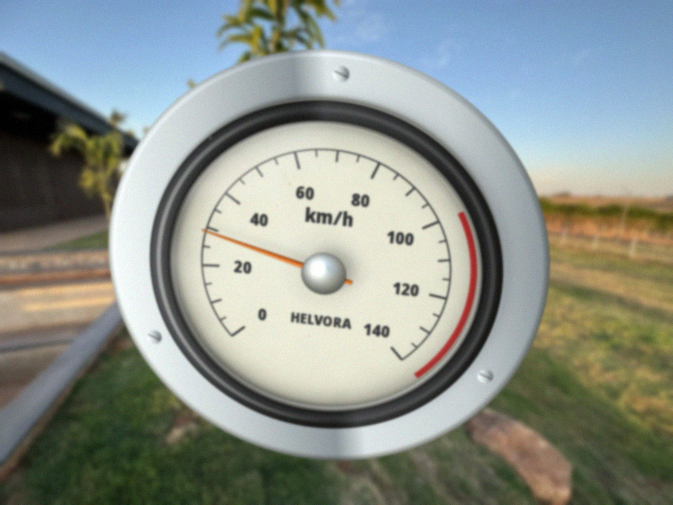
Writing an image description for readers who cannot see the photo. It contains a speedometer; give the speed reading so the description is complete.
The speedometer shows 30 km/h
